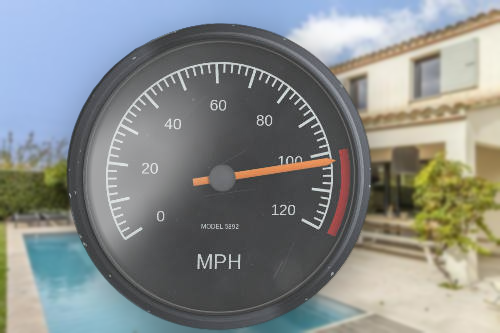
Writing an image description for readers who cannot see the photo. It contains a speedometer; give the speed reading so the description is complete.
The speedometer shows 102 mph
